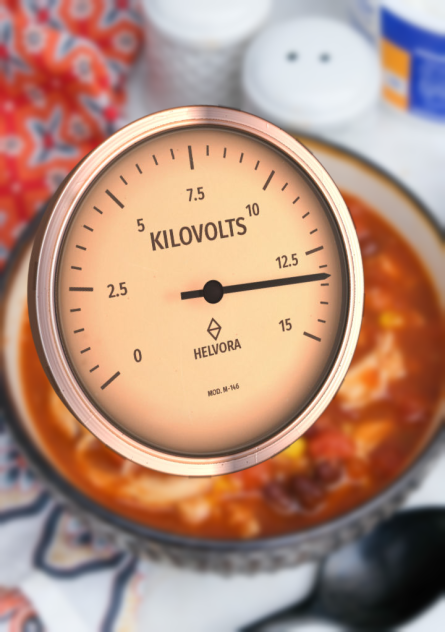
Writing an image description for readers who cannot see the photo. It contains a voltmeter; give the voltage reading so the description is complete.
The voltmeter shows 13.25 kV
